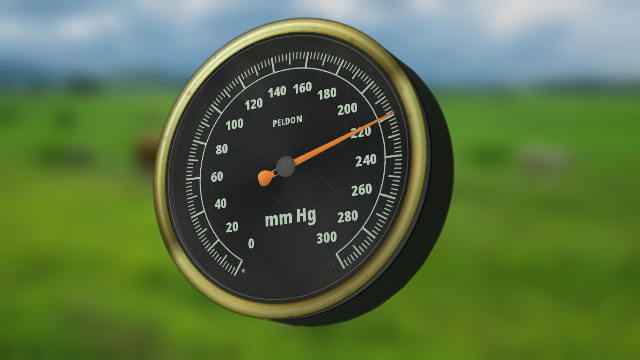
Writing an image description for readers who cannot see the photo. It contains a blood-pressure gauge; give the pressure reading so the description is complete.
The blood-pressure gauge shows 220 mmHg
